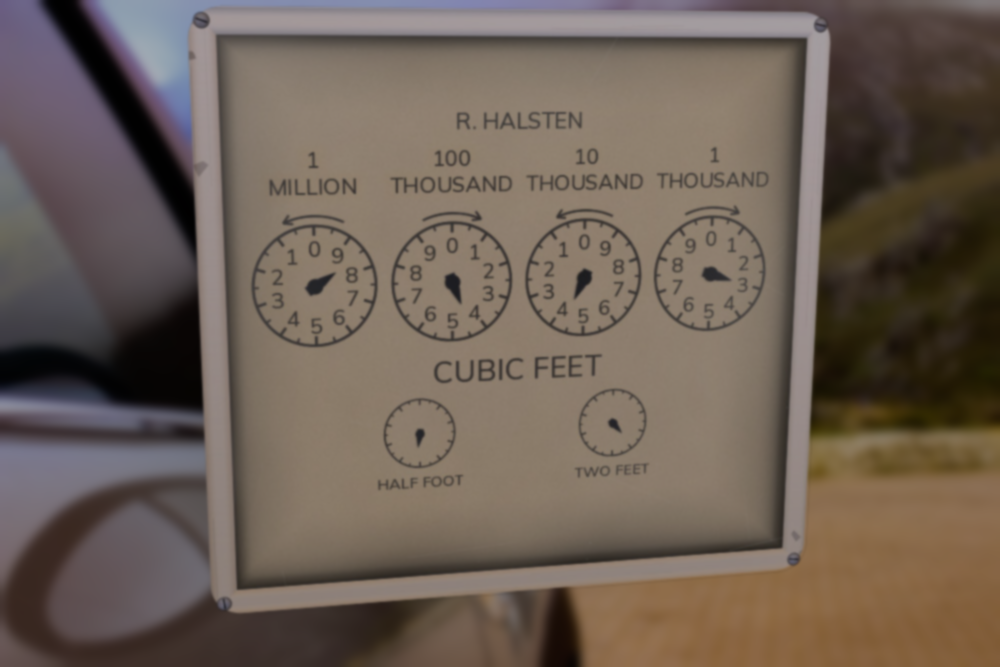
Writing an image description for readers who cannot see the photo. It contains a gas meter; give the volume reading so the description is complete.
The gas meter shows 844300 ft³
